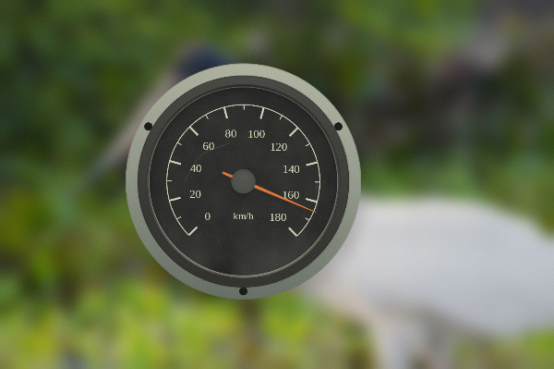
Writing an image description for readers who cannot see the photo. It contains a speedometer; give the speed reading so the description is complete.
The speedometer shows 165 km/h
